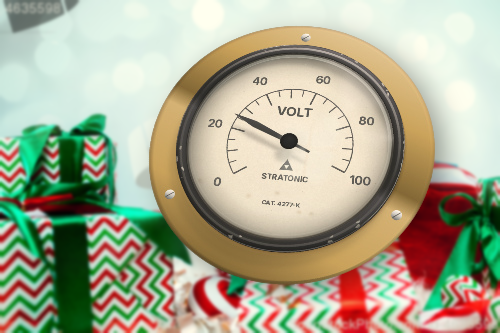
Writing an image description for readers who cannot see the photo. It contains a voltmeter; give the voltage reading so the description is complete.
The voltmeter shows 25 V
